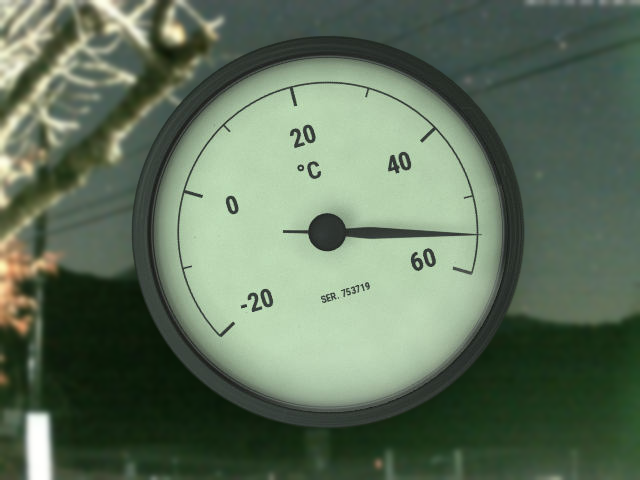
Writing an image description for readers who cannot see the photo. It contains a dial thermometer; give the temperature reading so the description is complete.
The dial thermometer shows 55 °C
